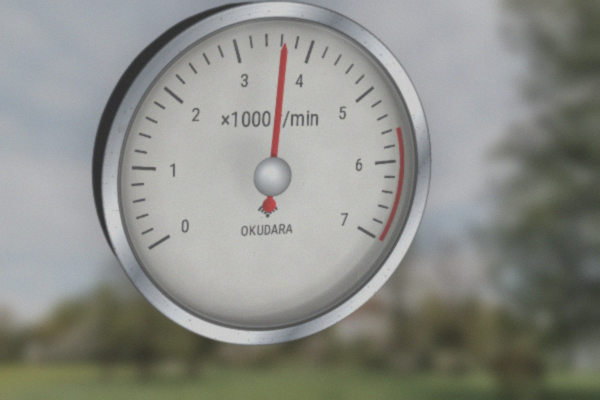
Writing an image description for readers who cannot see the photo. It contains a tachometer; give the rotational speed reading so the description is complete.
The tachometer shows 3600 rpm
